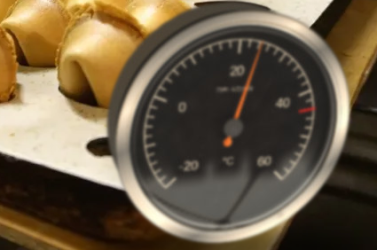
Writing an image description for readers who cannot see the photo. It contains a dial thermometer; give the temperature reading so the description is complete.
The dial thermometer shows 24 °C
